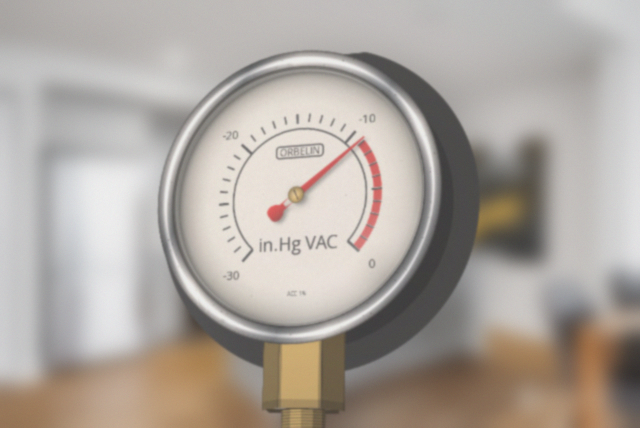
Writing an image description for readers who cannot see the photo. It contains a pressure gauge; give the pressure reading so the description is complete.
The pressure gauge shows -9 inHg
